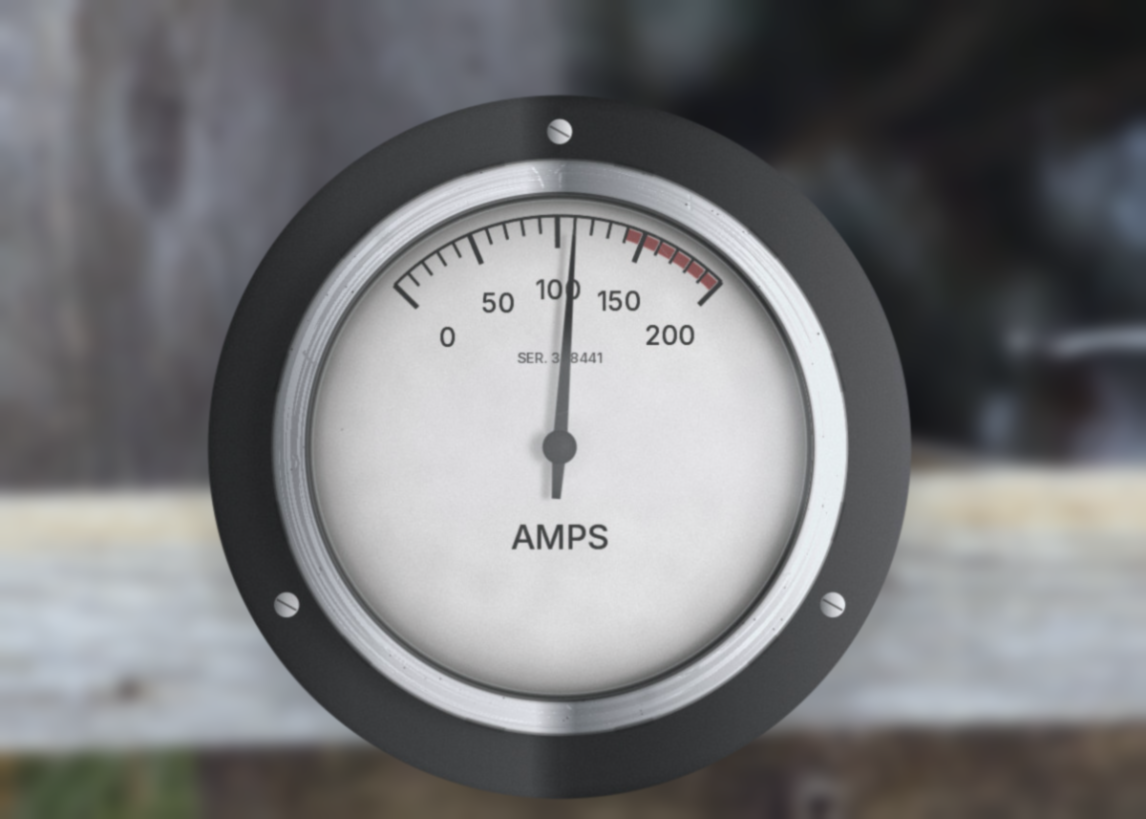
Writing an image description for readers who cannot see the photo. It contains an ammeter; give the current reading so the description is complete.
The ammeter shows 110 A
